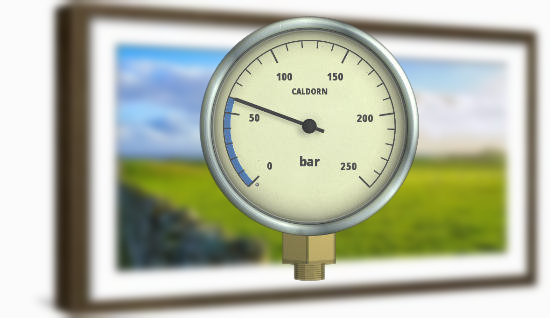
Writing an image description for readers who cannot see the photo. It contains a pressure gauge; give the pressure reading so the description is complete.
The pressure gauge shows 60 bar
